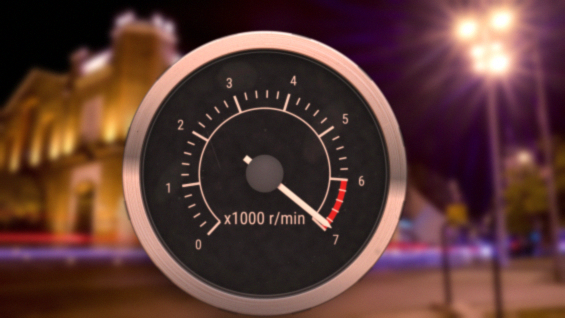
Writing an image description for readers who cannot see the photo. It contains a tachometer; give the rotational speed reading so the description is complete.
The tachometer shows 6900 rpm
